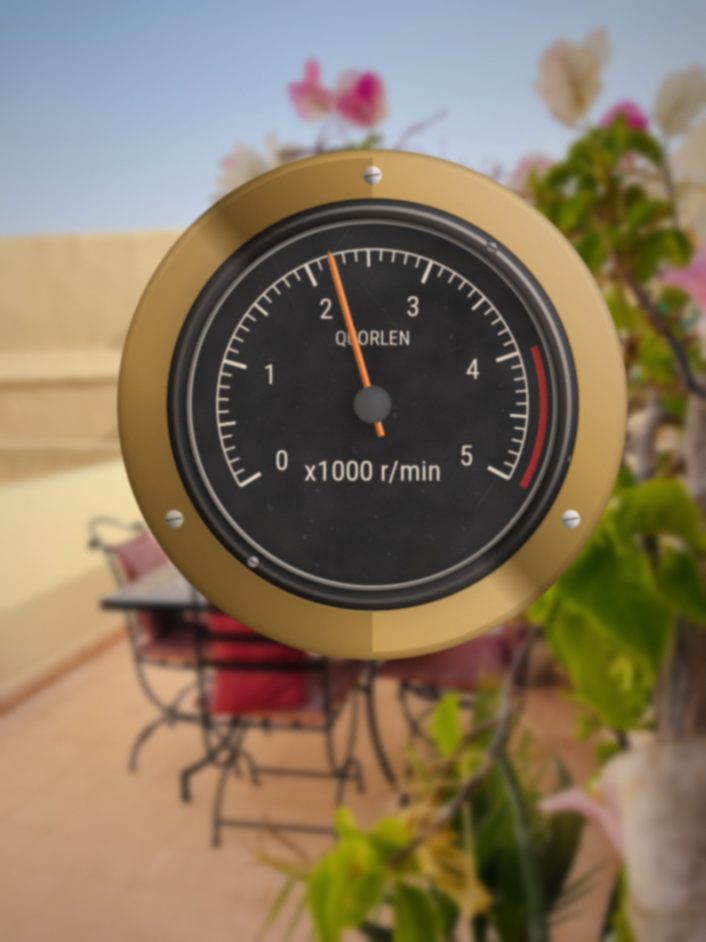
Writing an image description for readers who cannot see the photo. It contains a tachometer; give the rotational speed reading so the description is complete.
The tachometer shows 2200 rpm
